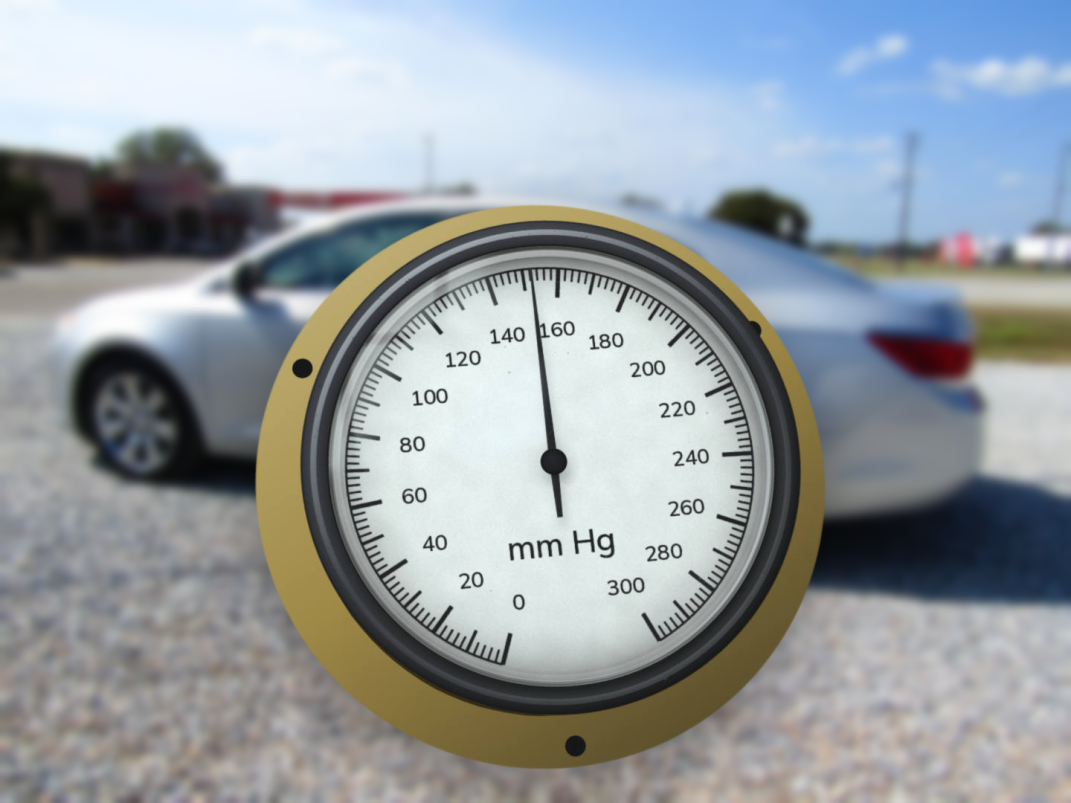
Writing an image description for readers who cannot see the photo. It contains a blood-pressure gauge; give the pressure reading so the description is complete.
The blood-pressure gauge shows 152 mmHg
